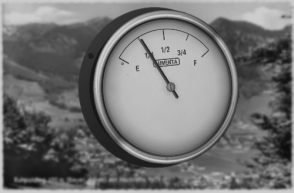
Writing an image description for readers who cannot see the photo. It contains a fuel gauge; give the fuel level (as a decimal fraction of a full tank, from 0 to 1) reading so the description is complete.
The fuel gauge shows 0.25
